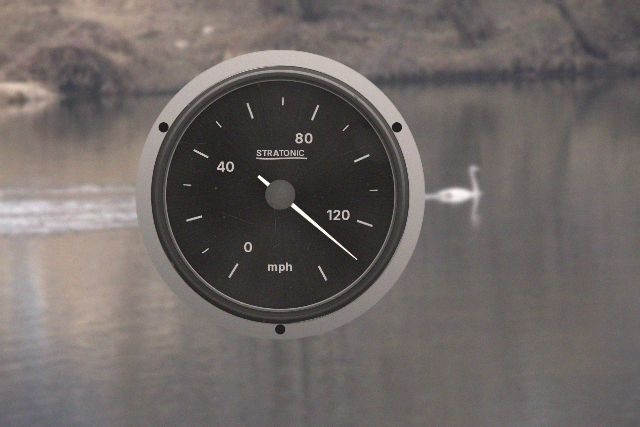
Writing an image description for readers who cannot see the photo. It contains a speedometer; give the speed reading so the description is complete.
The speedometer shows 130 mph
